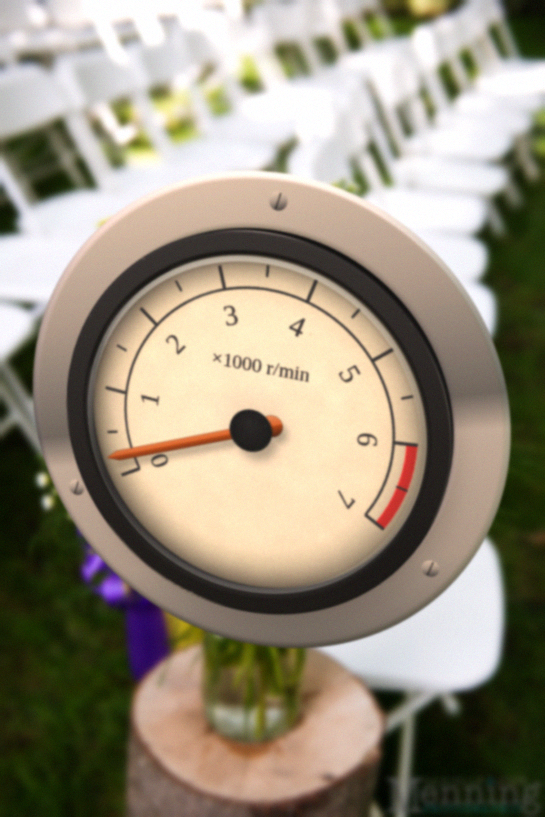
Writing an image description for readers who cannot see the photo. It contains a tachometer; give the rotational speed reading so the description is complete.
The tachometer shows 250 rpm
